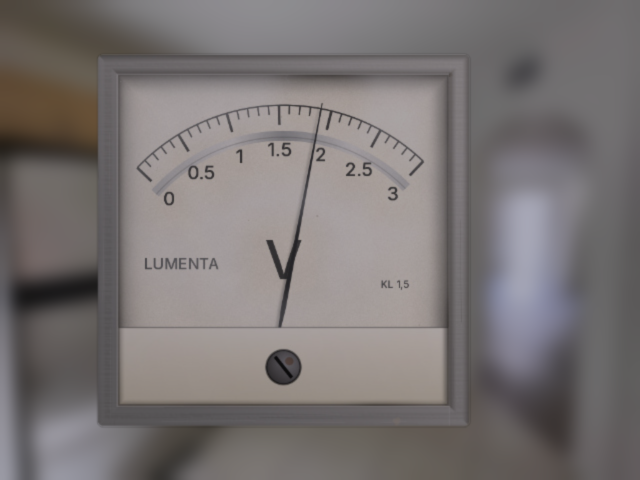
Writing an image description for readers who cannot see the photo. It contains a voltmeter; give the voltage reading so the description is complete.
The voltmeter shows 1.9 V
